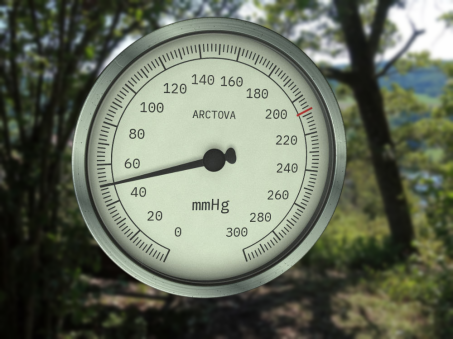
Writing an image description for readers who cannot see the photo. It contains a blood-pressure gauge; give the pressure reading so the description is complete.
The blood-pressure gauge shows 50 mmHg
